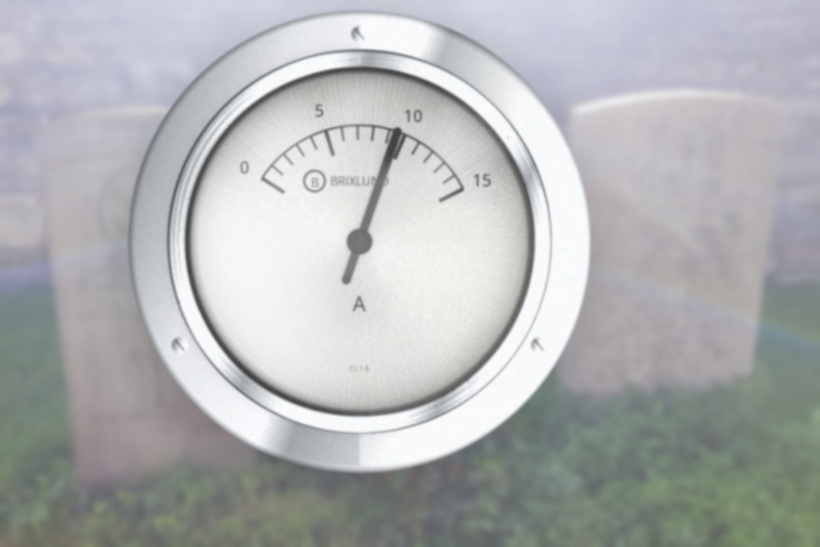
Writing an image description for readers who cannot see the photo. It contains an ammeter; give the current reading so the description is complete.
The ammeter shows 9.5 A
